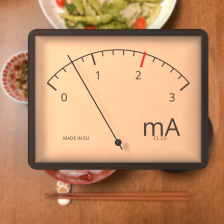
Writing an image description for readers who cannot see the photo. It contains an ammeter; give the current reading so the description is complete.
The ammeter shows 0.6 mA
